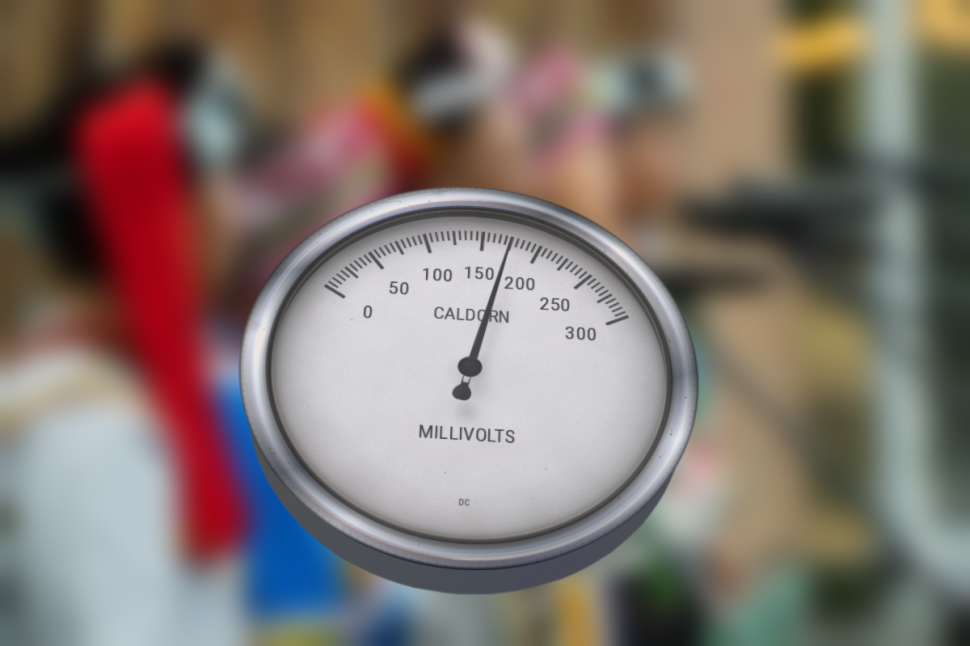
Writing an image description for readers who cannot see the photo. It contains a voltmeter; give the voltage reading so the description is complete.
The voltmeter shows 175 mV
